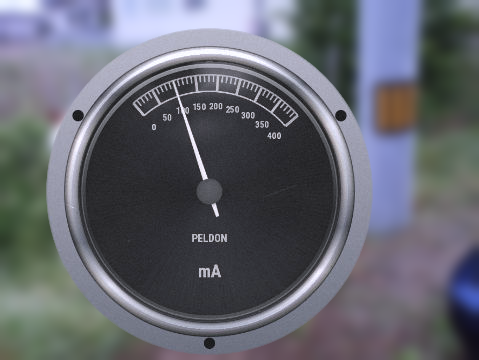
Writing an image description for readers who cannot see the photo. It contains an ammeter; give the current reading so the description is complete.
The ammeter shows 100 mA
